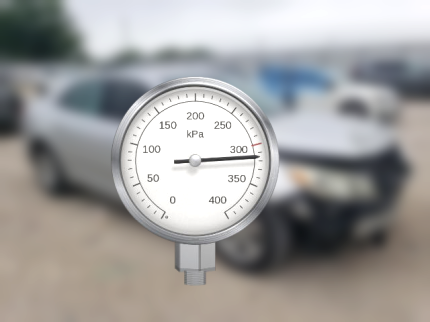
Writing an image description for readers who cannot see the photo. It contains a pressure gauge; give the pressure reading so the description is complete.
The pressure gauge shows 315 kPa
